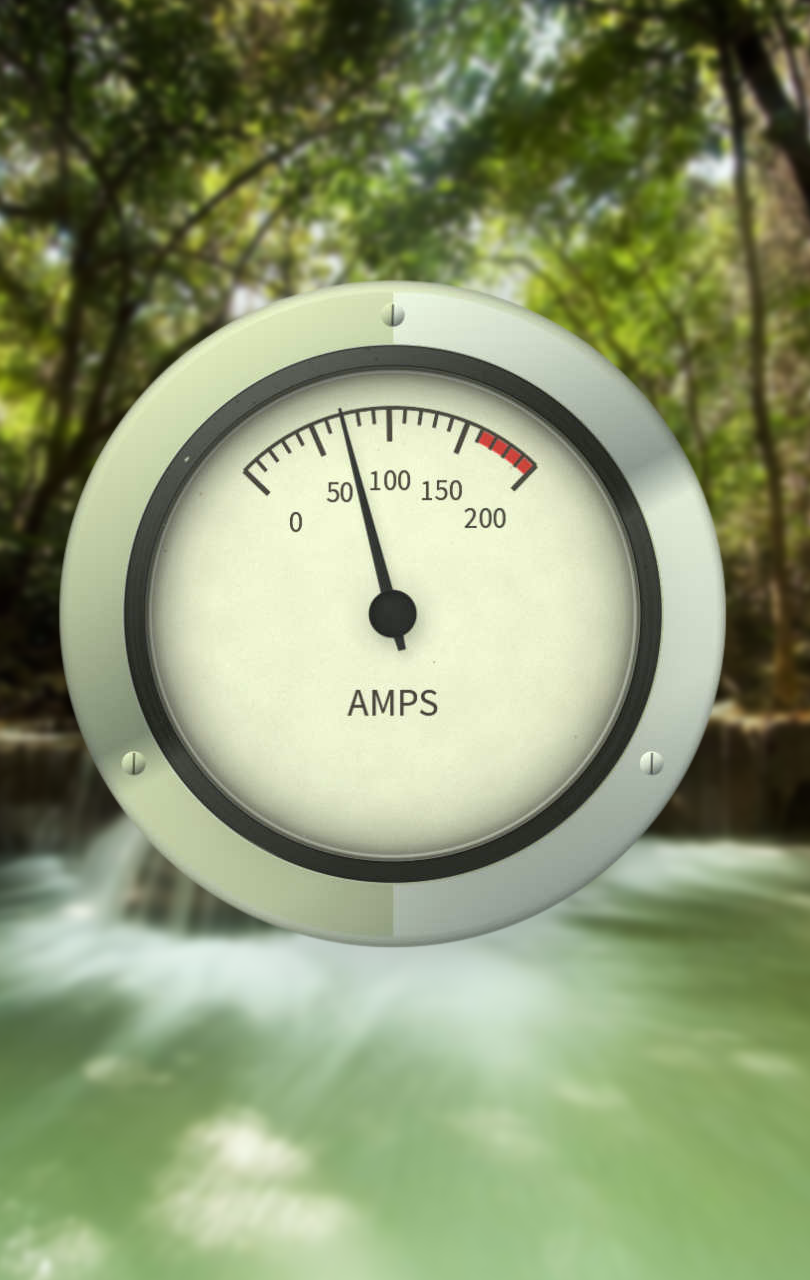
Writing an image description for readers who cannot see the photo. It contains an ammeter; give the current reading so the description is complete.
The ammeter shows 70 A
